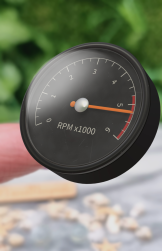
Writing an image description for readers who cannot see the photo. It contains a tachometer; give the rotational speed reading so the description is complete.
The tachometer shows 5250 rpm
